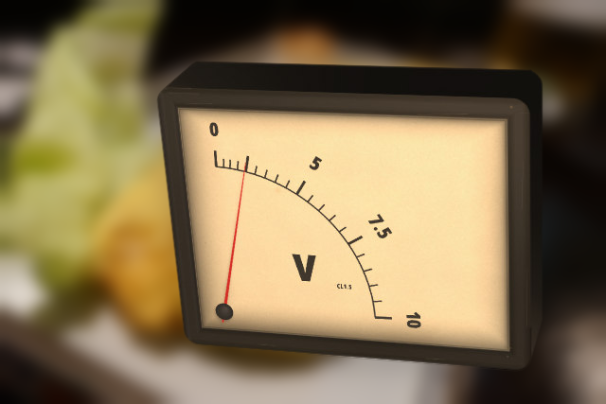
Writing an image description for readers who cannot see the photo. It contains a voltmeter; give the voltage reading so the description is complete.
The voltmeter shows 2.5 V
